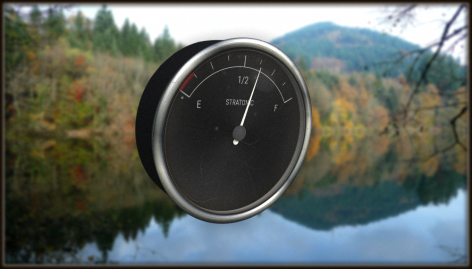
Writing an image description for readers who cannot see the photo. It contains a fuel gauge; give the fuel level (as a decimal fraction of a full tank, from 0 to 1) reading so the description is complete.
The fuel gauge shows 0.625
